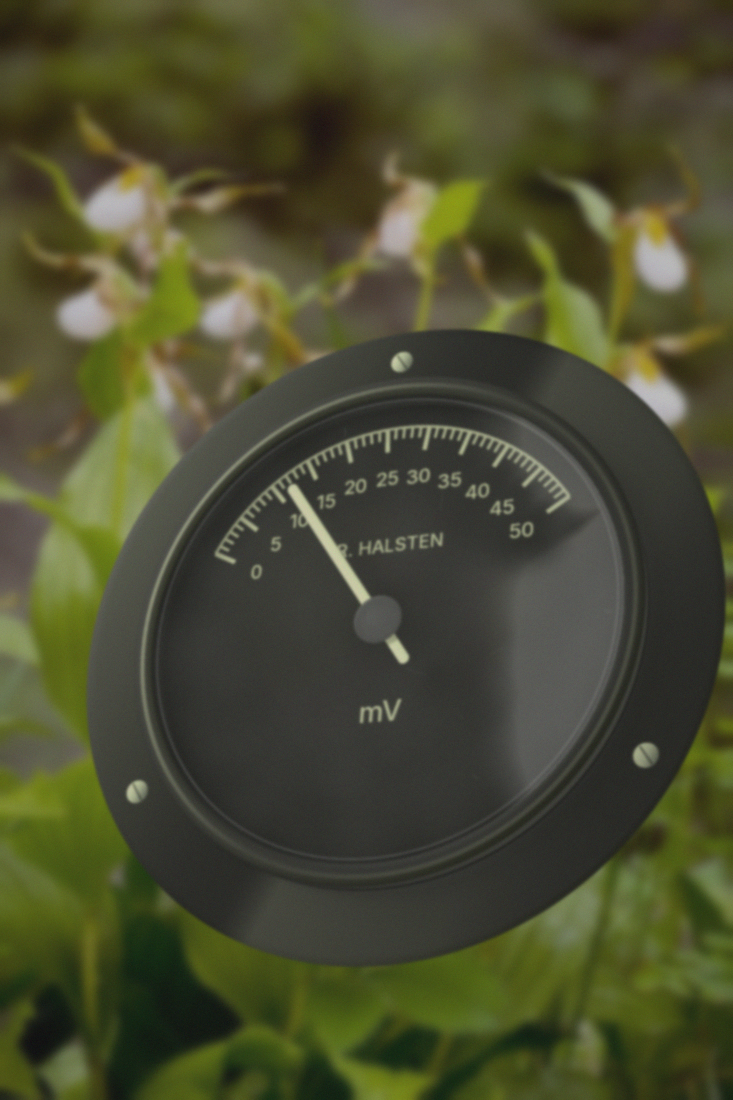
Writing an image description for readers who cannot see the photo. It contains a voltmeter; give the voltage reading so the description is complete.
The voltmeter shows 12 mV
